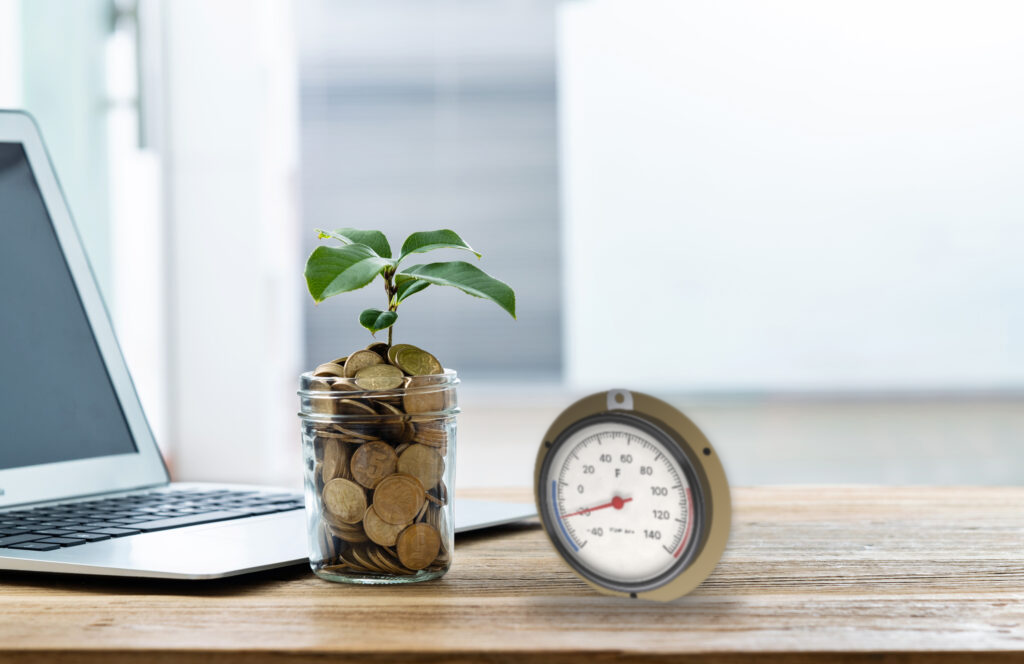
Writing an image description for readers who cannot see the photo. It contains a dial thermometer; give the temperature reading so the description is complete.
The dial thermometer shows -20 °F
